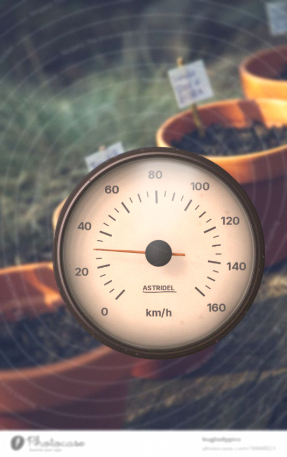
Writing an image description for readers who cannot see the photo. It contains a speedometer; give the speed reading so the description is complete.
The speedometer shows 30 km/h
